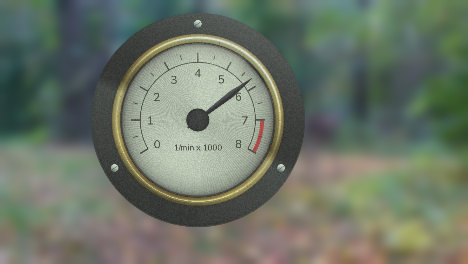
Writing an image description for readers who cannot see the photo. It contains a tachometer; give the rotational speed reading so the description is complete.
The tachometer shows 5750 rpm
